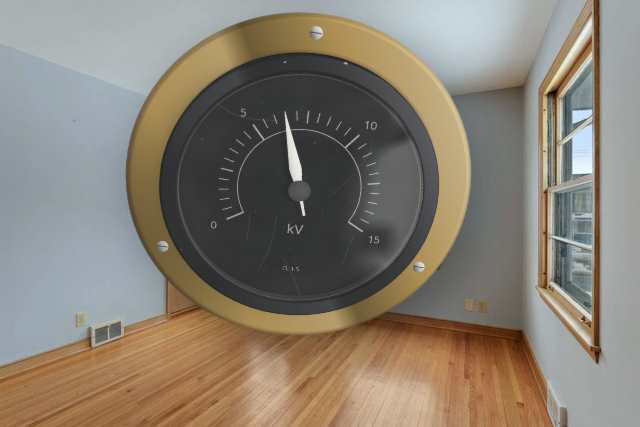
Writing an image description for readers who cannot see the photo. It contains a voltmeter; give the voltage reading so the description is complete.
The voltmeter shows 6.5 kV
